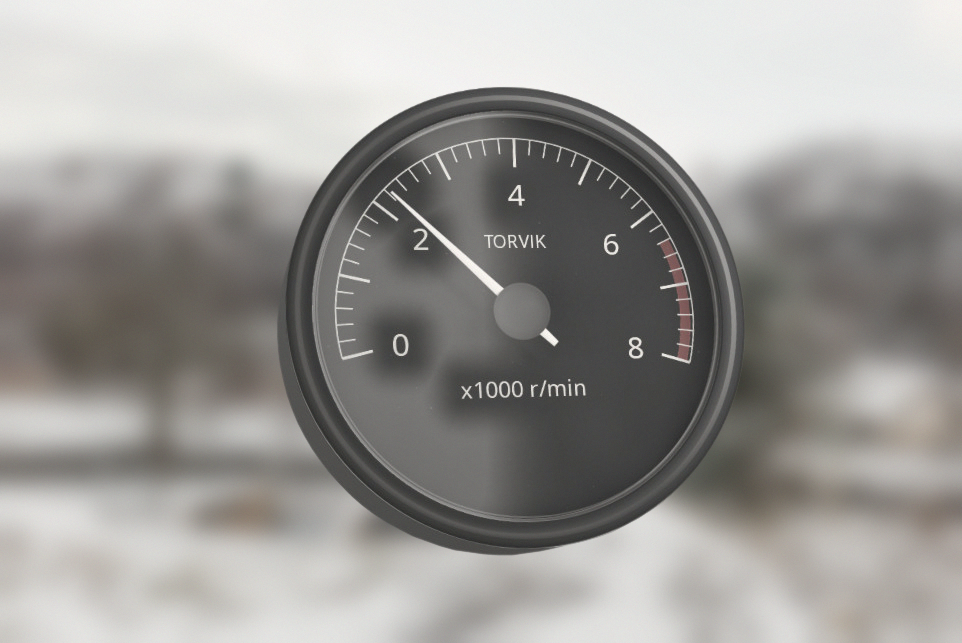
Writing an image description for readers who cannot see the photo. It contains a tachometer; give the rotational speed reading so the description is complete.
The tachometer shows 2200 rpm
